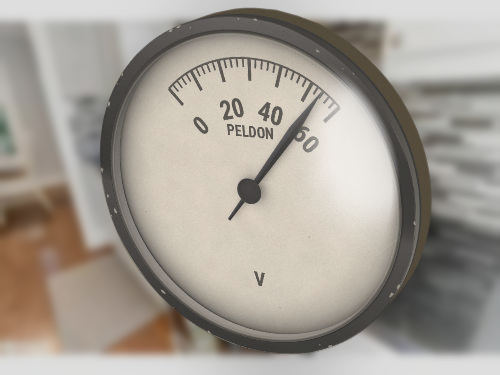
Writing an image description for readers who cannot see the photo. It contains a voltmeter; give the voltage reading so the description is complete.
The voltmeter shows 54 V
